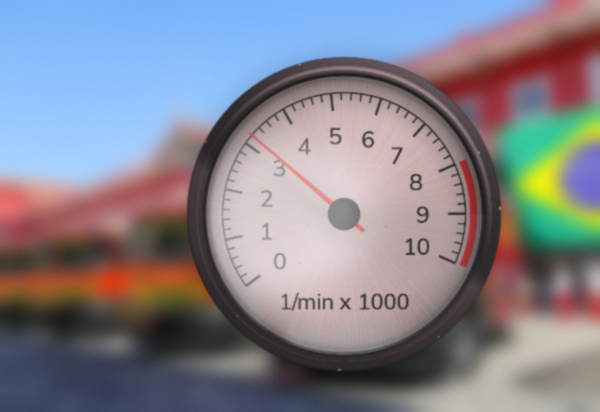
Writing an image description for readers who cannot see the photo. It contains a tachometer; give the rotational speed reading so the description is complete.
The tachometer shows 3200 rpm
